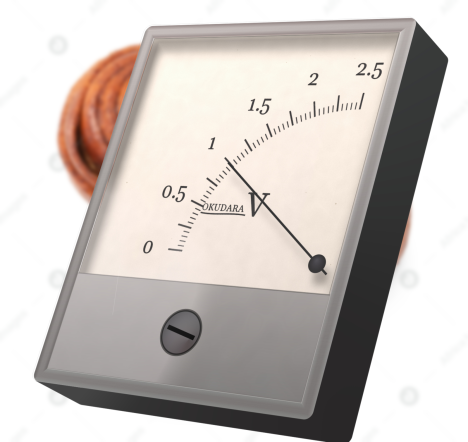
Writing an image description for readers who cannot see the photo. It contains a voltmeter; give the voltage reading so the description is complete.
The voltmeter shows 1 V
